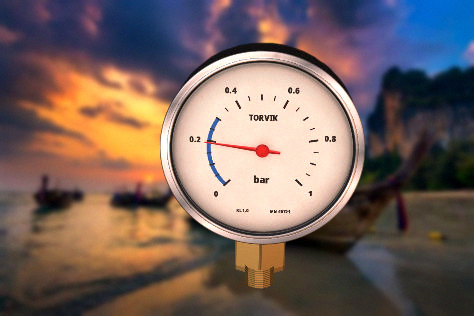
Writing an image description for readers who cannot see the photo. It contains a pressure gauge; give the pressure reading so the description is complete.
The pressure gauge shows 0.2 bar
